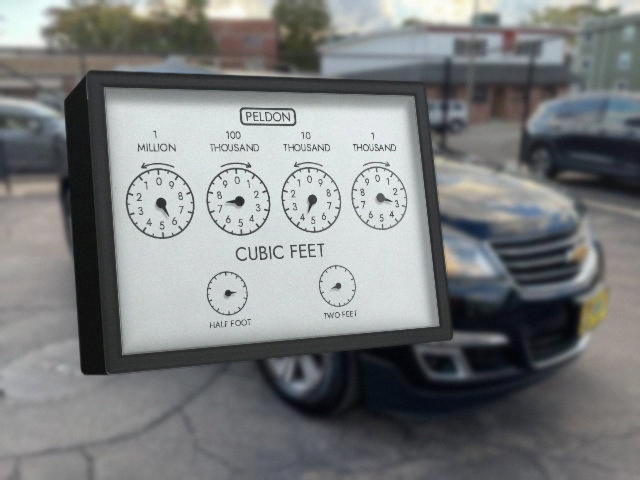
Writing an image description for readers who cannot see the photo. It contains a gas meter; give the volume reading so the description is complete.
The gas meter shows 574300 ft³
